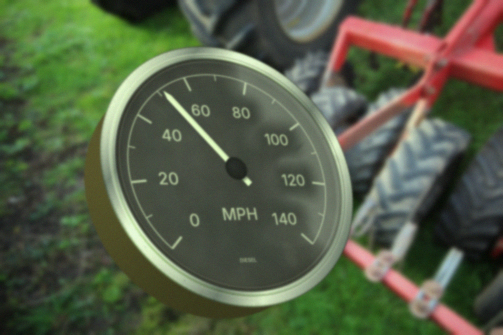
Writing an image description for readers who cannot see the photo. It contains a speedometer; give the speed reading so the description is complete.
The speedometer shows 50 mph
